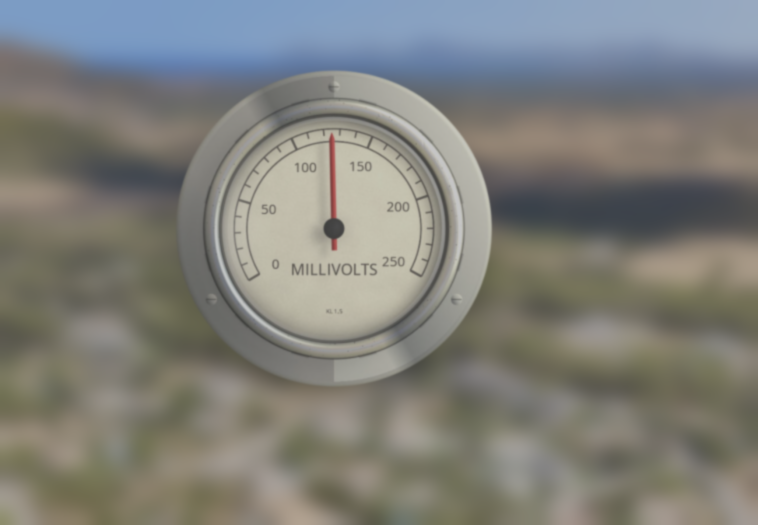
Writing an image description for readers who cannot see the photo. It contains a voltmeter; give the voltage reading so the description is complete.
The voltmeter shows 125 mV
